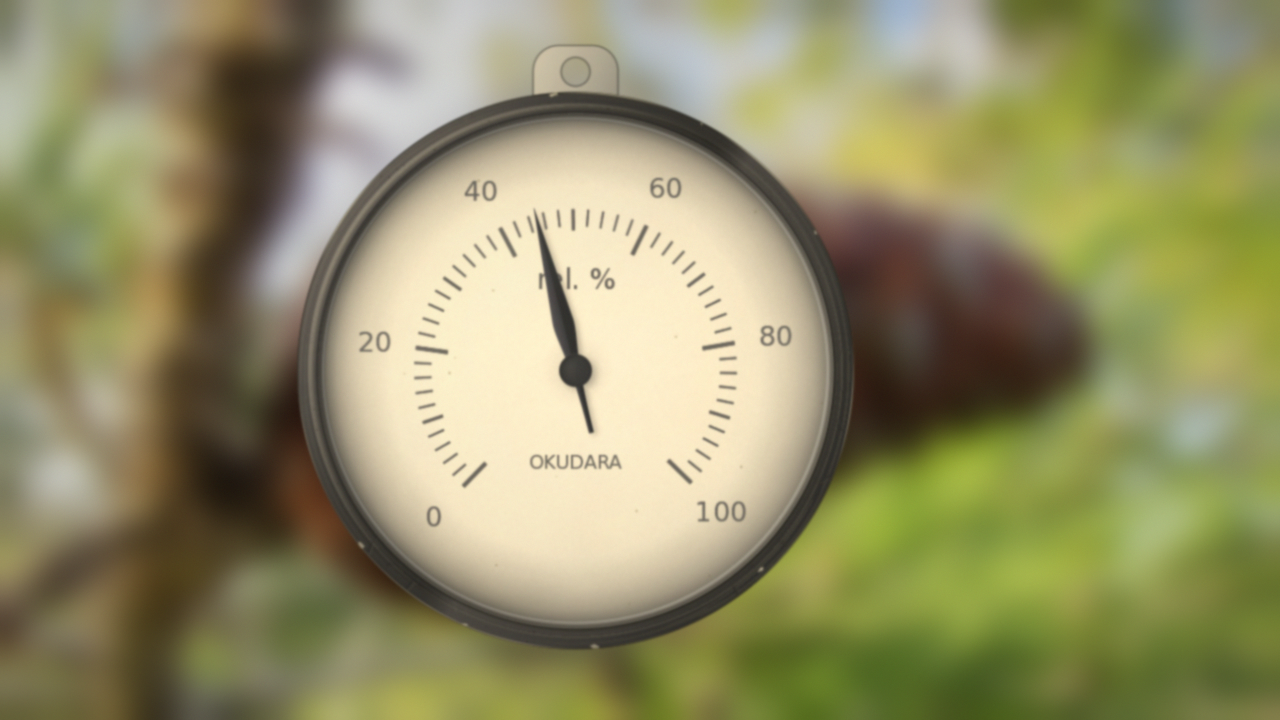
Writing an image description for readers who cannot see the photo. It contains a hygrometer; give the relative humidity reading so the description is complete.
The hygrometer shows 45 %
